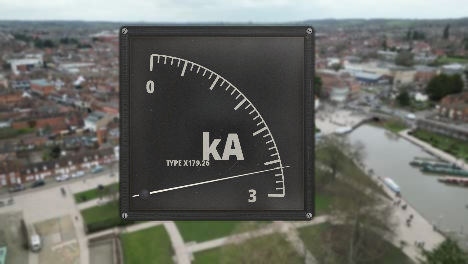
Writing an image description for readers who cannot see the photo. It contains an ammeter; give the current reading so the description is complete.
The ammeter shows 2.6 kA
